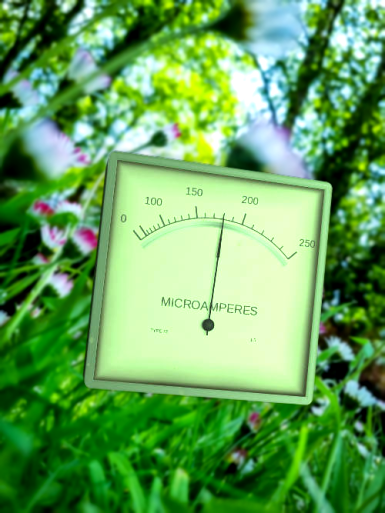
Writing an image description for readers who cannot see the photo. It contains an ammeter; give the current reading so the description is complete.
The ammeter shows 180 µA
